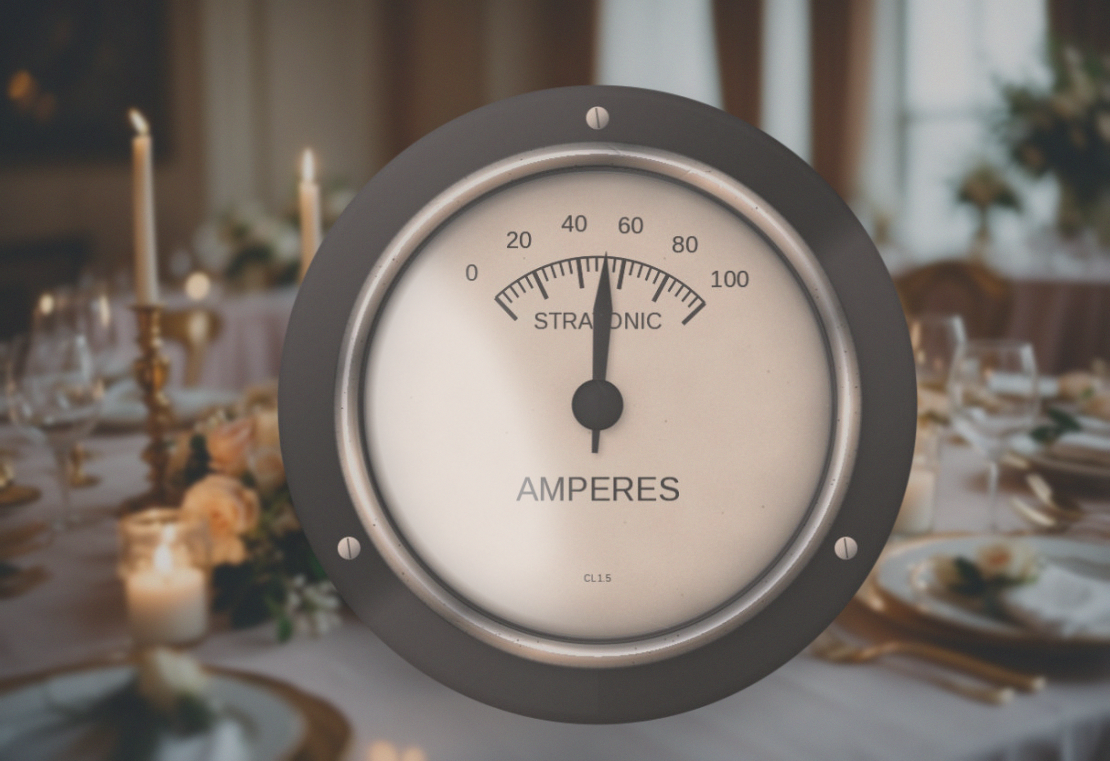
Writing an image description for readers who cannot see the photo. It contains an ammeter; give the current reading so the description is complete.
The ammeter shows 52 A
